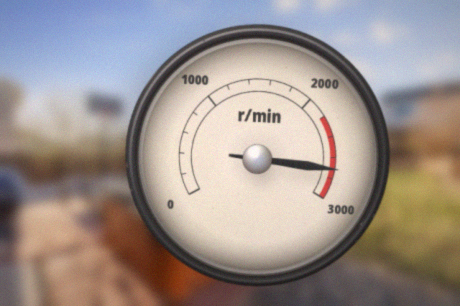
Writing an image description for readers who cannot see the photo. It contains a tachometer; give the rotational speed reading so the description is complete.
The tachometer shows 2700 rpm
